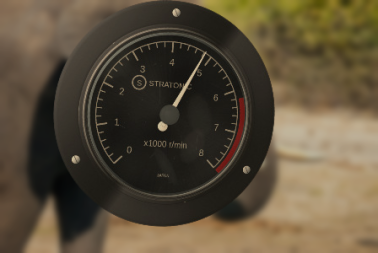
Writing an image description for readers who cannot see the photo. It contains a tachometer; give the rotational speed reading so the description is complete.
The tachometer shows 4800 rpm
